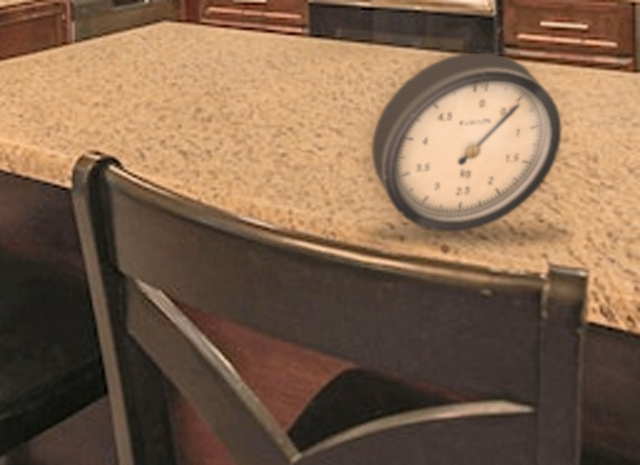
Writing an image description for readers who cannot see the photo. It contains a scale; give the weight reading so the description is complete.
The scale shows 0.5 kg
